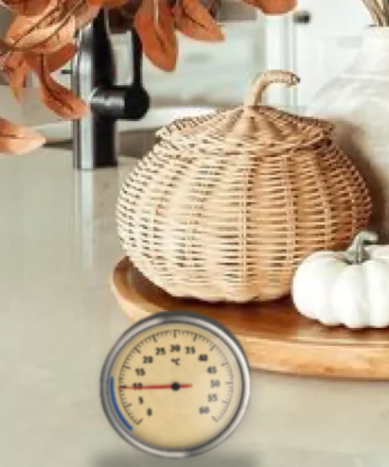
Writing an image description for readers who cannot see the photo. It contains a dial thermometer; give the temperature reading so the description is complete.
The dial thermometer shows 10 °C
